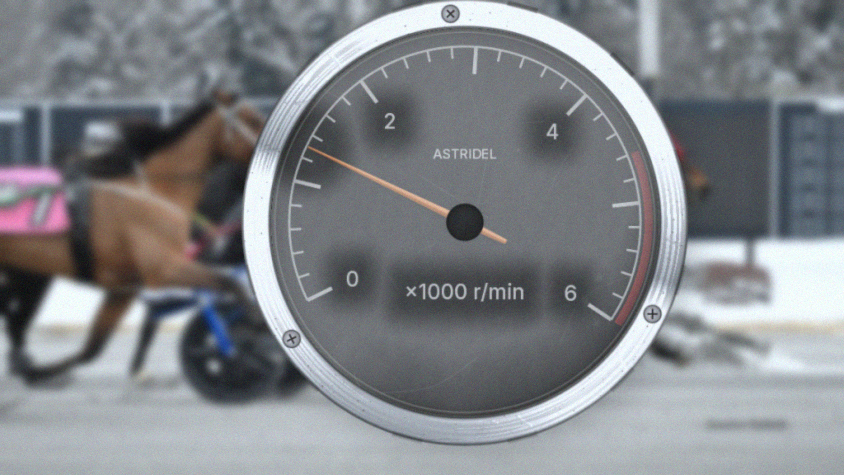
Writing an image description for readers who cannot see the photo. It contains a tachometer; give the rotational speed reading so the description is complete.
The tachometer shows 1300 rpm
